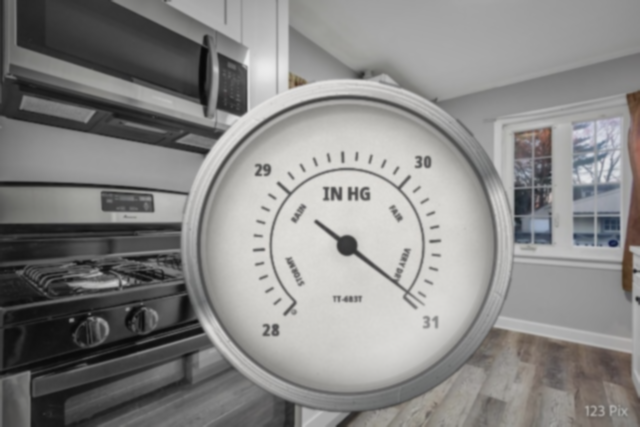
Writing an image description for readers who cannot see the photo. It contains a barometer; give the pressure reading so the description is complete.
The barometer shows 30.95 inHg
